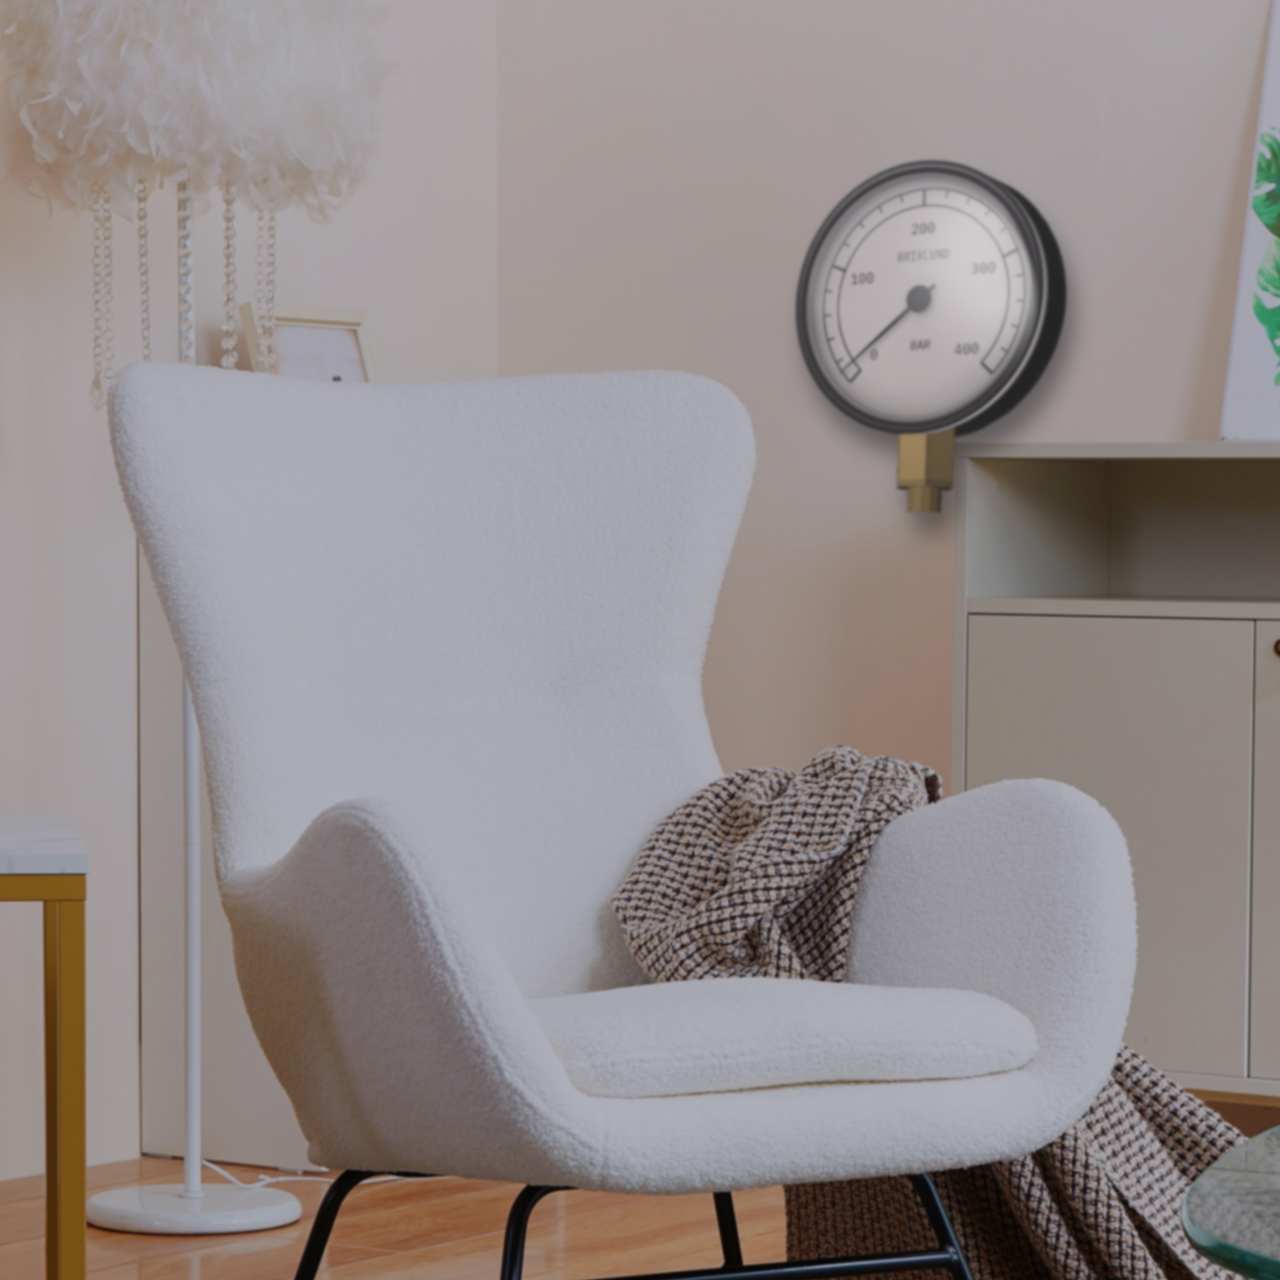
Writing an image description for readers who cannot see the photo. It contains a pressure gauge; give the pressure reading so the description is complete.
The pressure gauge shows 10 bar
